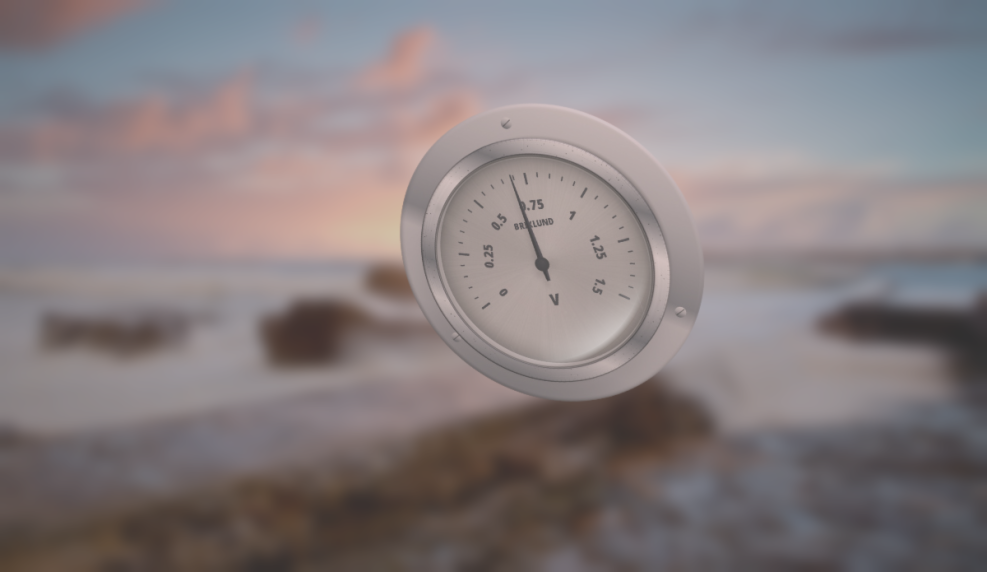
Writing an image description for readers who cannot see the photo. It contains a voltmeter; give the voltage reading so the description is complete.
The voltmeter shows 0.7 V
